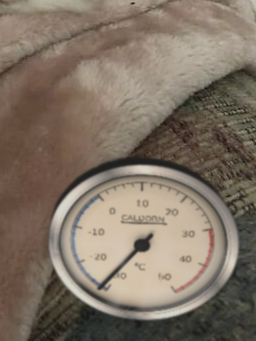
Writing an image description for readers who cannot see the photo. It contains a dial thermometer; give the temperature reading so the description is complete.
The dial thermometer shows -28 °C
